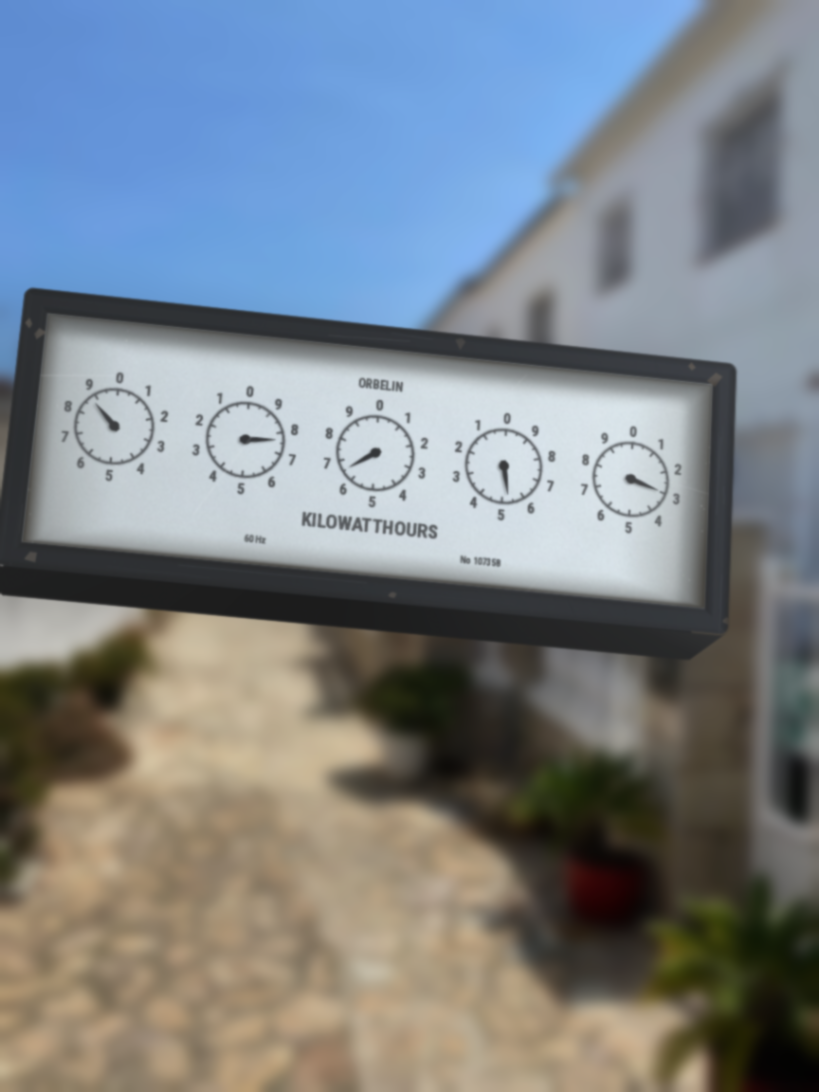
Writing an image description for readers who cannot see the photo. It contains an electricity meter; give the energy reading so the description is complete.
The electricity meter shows 87653 kWh
